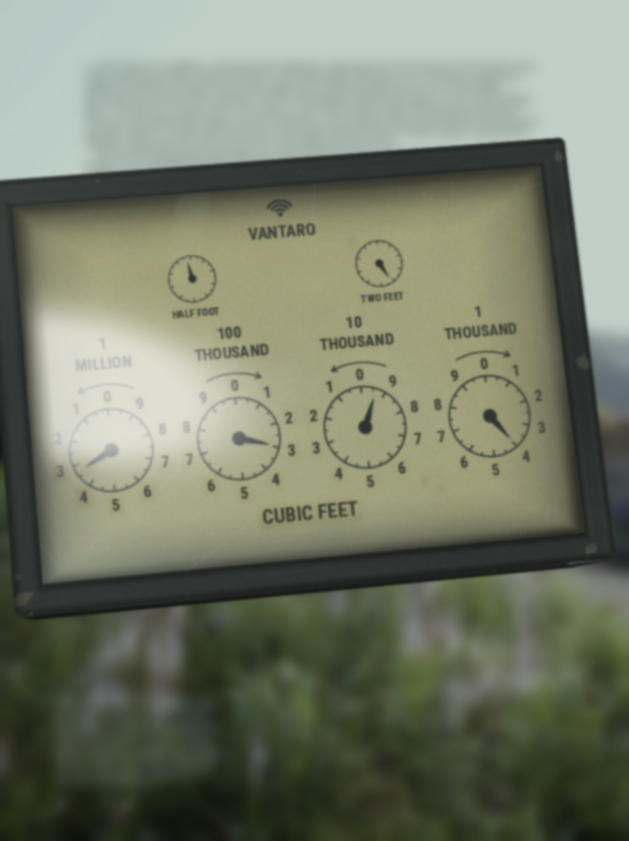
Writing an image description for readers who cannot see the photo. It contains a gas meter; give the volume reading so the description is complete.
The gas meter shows 329400 ft³
